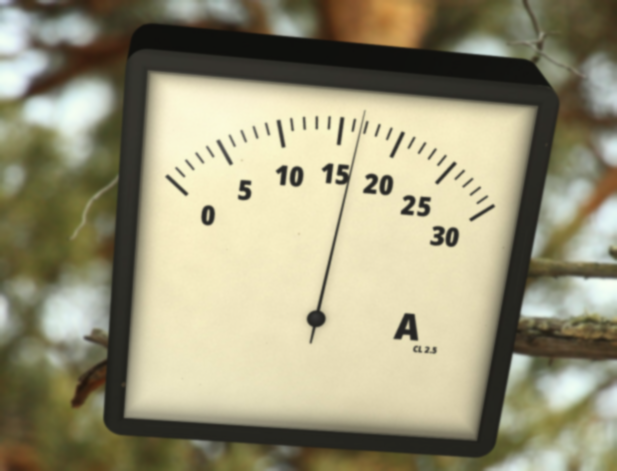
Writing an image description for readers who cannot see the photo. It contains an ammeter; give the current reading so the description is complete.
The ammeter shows 16.5 A
